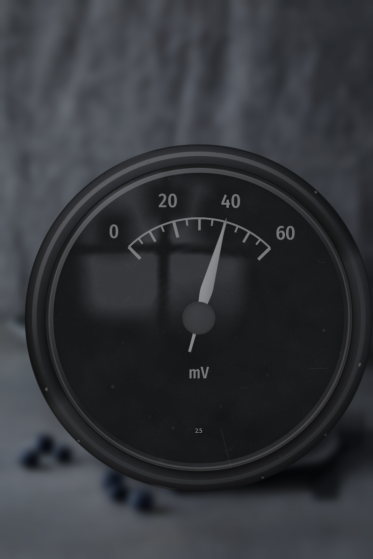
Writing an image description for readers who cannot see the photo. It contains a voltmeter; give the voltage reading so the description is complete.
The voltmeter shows 40 mV
